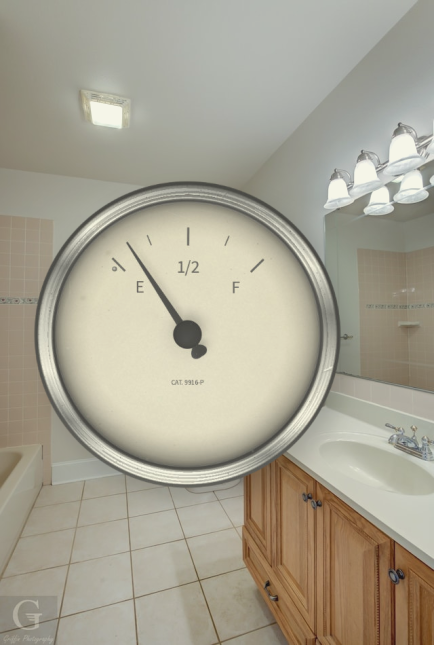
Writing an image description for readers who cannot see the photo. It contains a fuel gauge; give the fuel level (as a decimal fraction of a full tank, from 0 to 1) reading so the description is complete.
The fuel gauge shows 0.125
